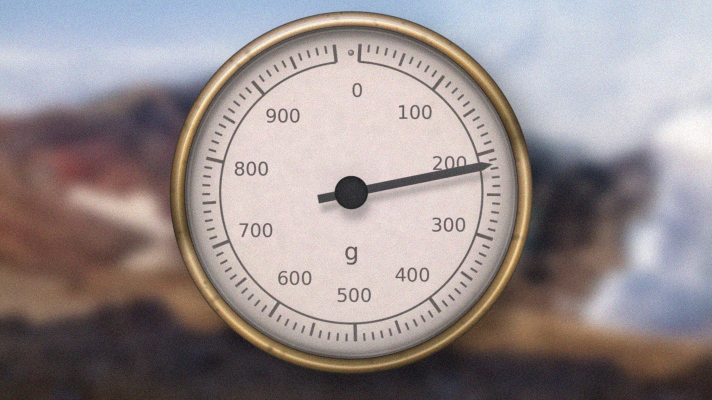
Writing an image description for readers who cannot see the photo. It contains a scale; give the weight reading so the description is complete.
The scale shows 215 g
